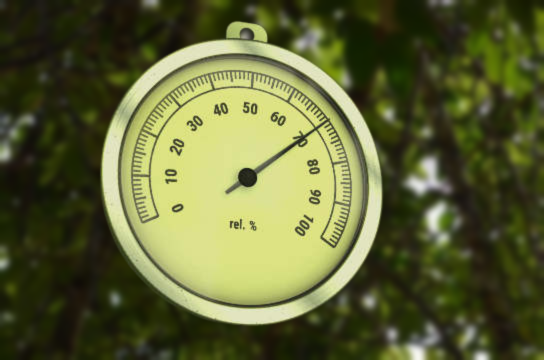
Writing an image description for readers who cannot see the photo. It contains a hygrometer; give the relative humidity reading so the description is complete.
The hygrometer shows 70 %
